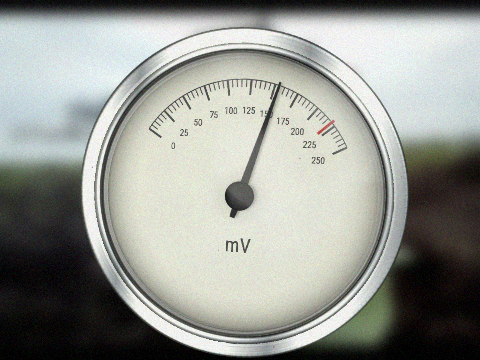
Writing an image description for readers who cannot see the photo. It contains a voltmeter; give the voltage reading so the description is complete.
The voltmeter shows 155 mV
